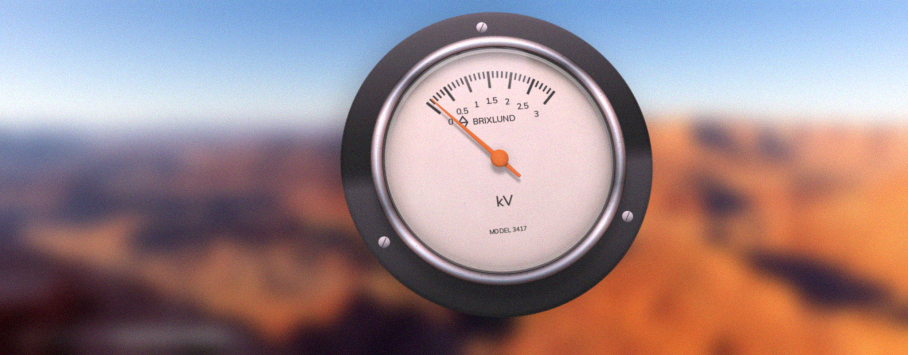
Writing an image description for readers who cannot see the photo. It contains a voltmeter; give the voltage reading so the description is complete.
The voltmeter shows 0.1 kV
